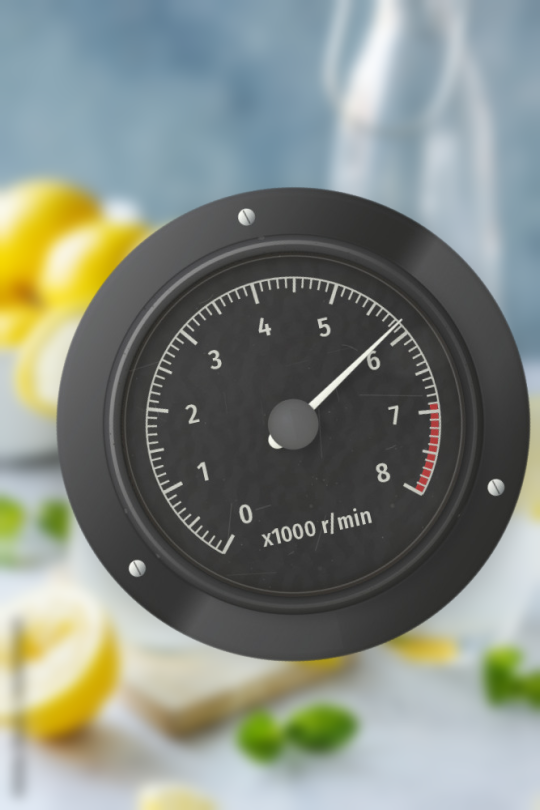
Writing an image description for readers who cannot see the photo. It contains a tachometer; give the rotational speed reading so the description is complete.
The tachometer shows 5850 rpm
